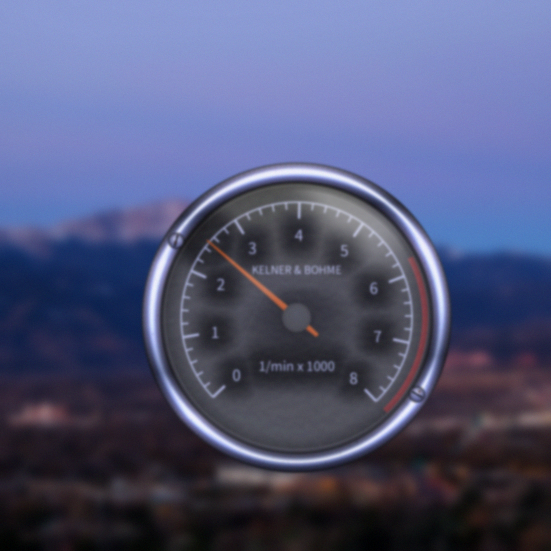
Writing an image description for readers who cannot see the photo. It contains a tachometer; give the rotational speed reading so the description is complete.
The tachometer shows 2500 rpm
